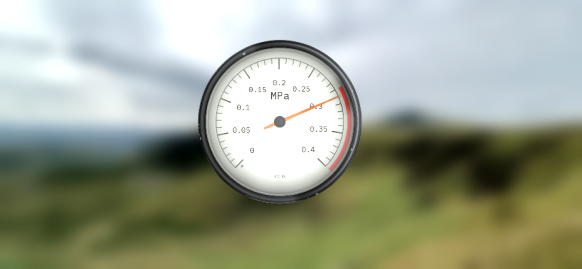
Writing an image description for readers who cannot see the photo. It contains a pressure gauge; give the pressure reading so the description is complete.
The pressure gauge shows 0.3 MPa
